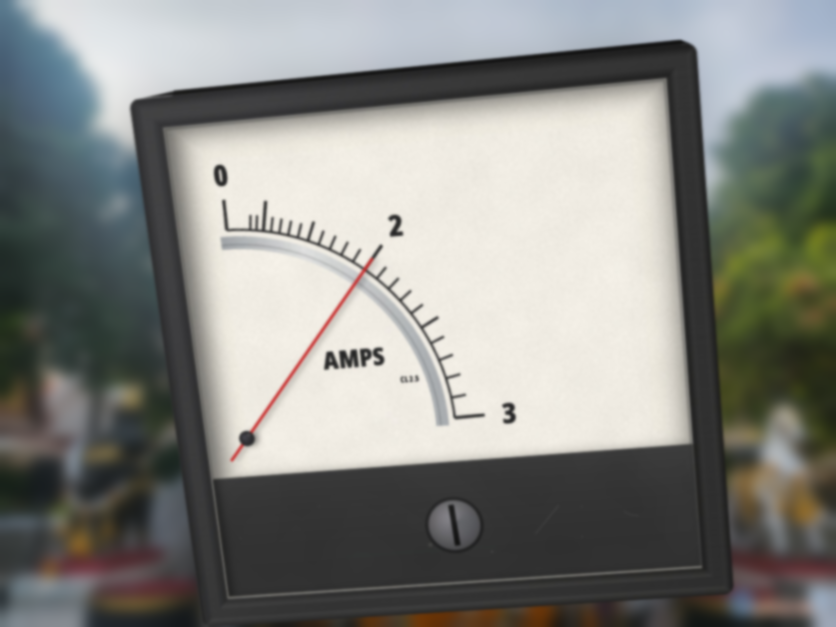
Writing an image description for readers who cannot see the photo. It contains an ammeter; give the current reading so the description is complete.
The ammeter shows 2 A
